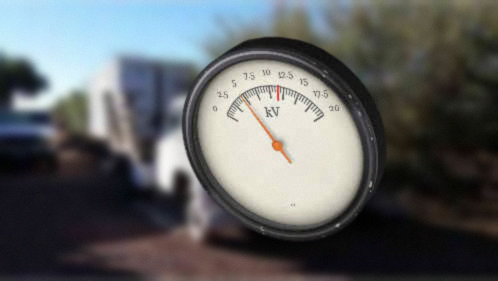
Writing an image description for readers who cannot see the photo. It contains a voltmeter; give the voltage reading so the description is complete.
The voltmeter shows 5 kV
